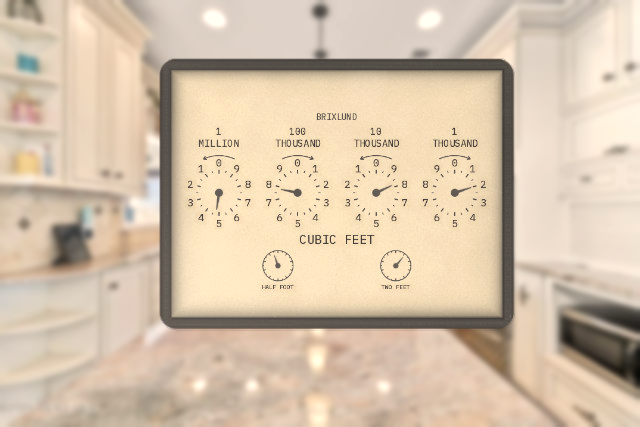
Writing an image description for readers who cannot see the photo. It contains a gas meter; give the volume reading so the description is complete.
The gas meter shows 478200 ft³
